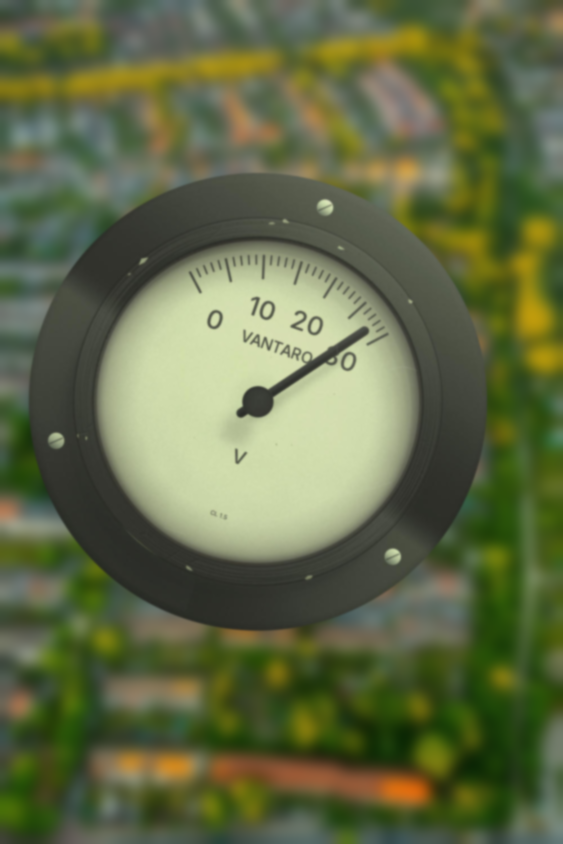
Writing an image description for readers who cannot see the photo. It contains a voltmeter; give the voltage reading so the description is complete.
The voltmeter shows 28 V
